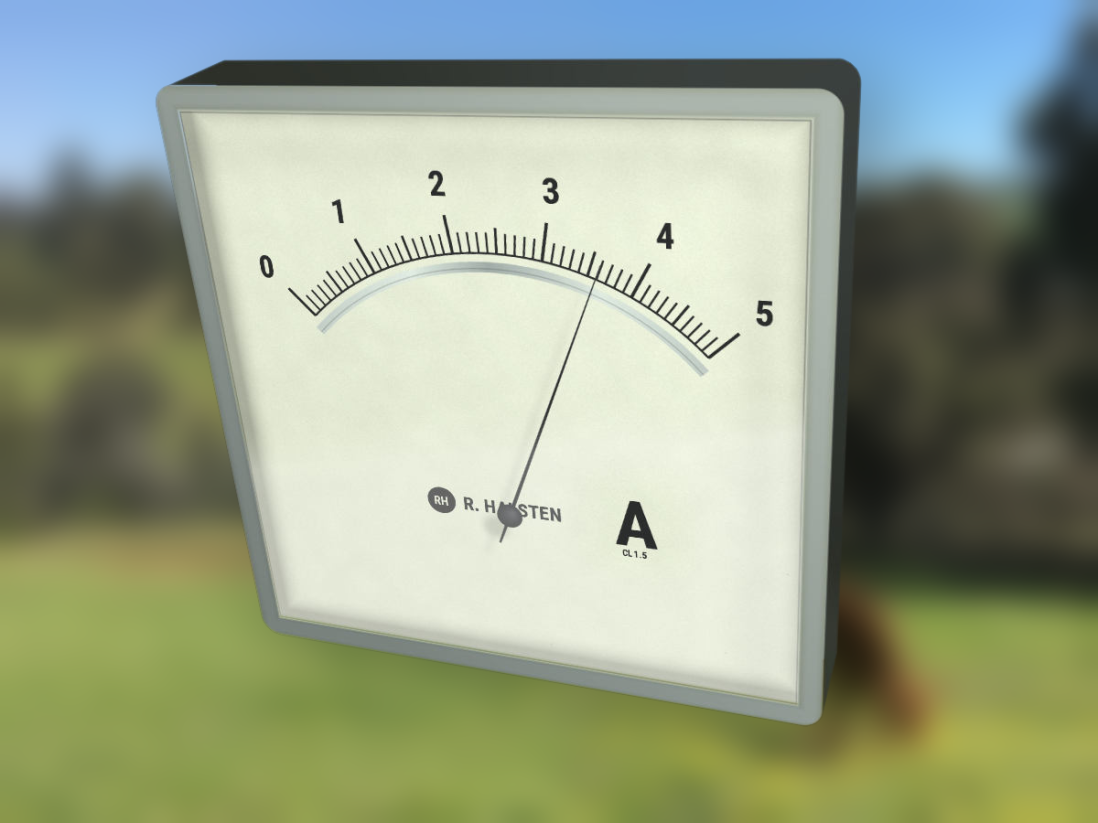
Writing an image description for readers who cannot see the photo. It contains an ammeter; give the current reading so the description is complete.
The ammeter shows 3.6 A
